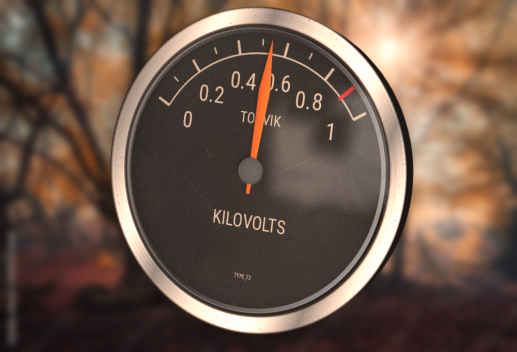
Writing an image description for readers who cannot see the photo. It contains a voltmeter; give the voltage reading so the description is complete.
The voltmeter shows 0.55 kV
